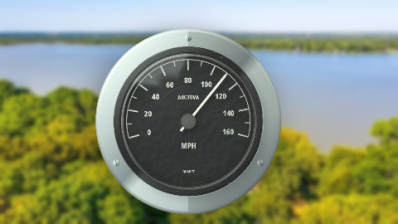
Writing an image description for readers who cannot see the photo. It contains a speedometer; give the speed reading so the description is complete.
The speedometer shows 110 mph
